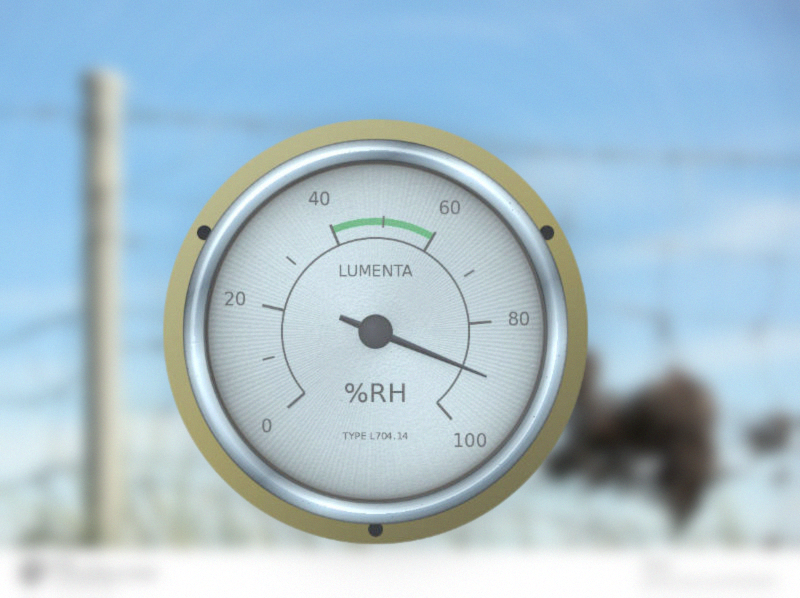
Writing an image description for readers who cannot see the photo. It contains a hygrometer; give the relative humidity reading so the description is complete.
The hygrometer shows 90 %
